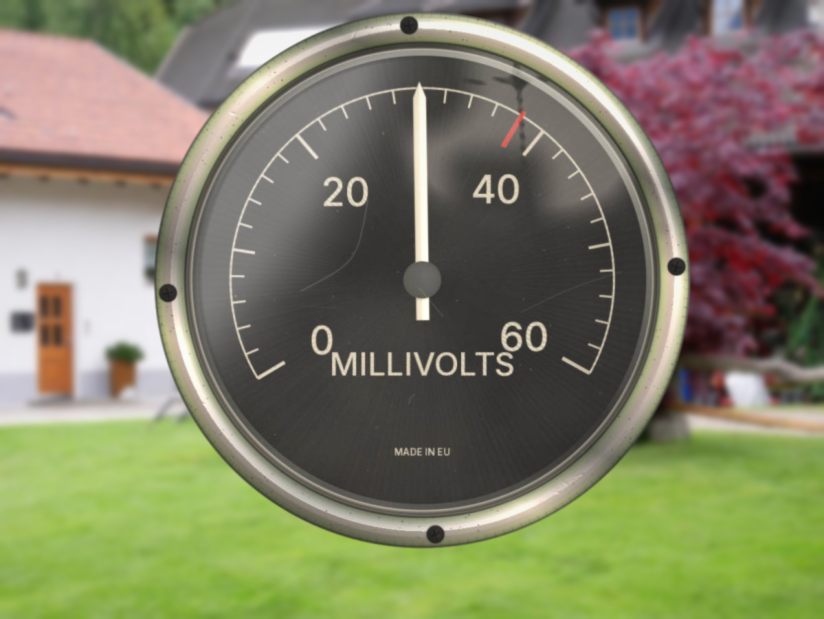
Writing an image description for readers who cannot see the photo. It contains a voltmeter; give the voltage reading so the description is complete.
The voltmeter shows 30 mV
